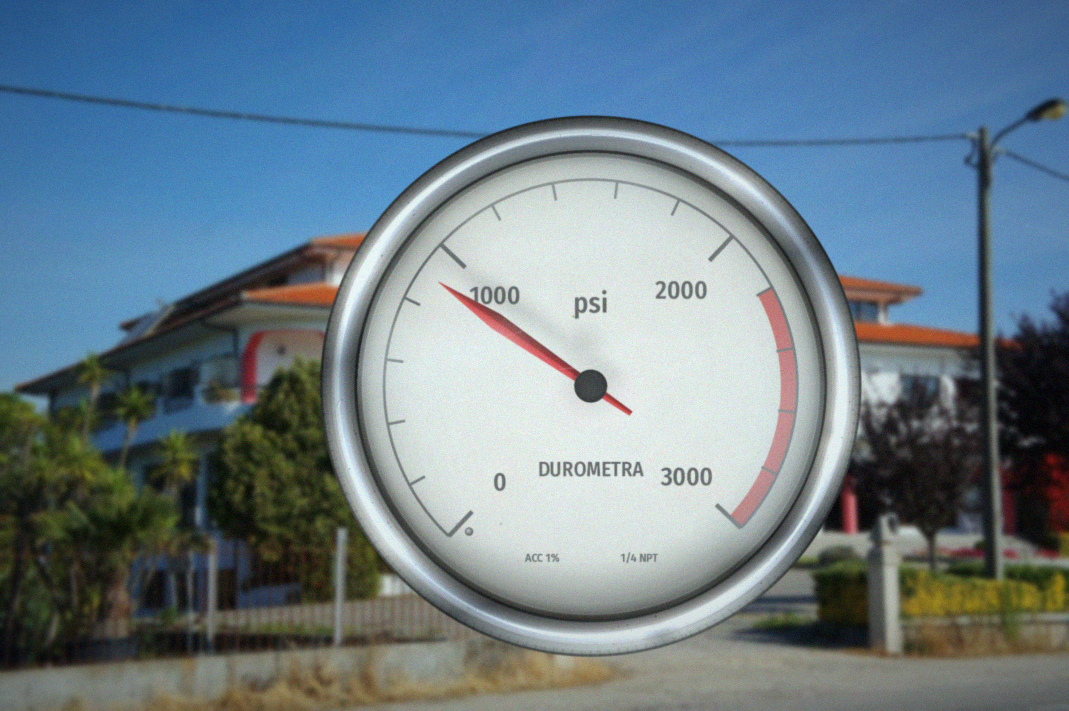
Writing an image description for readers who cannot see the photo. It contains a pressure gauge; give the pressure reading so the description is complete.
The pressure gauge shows 900 psi
